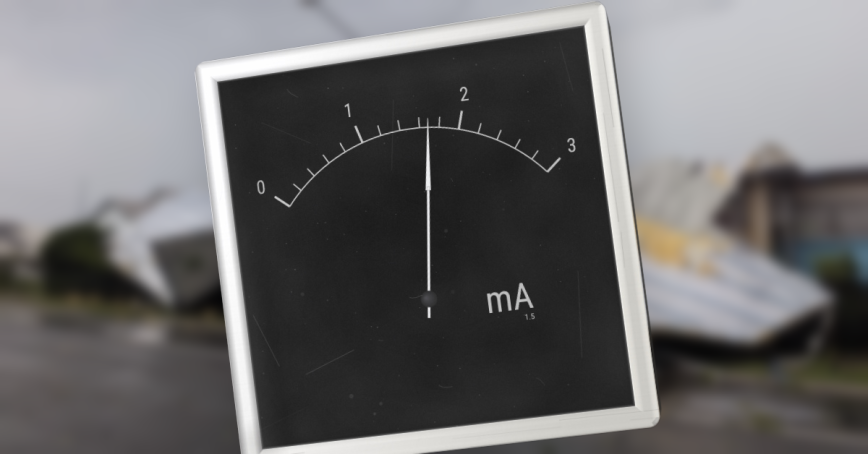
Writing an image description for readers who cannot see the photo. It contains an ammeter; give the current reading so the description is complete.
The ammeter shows 1.7 mA
